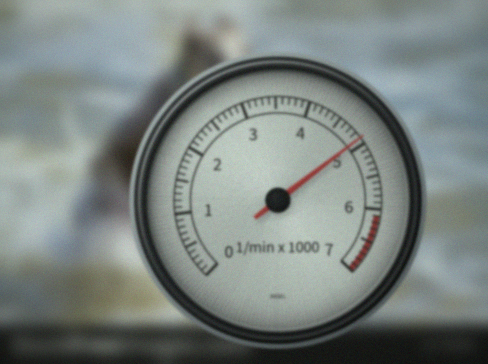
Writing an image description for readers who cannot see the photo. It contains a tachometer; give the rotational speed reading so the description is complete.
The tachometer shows 4900 rpm
